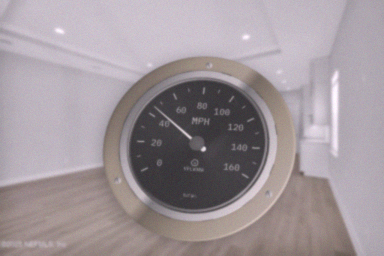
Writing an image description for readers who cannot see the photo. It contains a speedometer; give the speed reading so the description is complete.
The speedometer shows 45 mph
